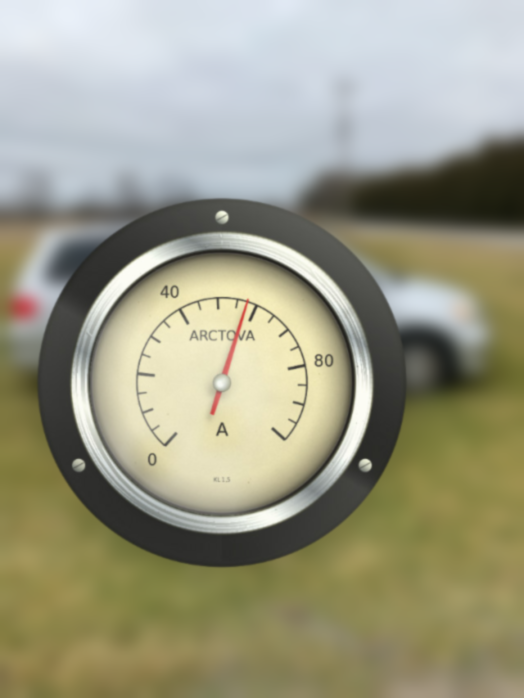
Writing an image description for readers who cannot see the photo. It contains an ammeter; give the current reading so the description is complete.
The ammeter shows 57.5 A
